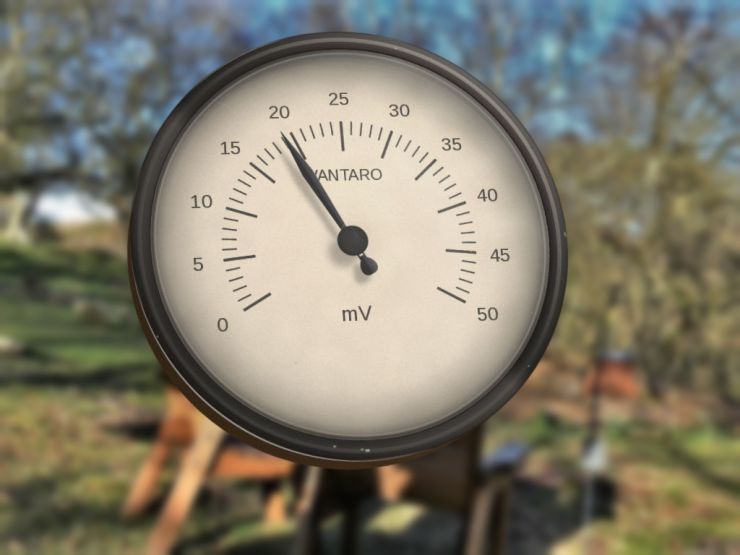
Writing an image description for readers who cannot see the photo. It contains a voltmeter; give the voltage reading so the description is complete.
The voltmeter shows 19 mV
